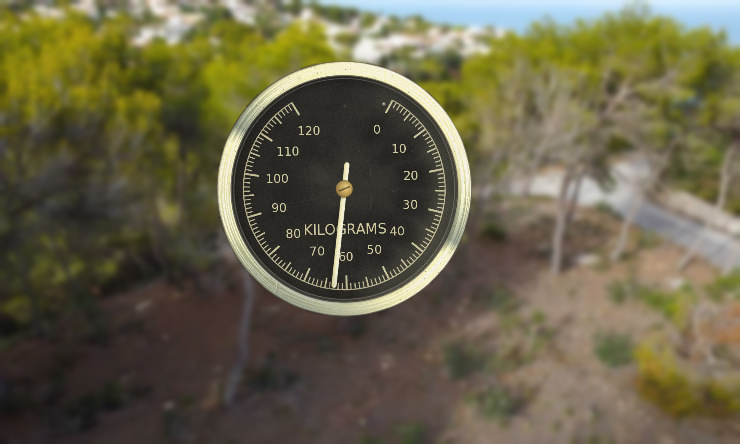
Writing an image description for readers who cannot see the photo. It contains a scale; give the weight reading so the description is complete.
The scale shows 63 kg
